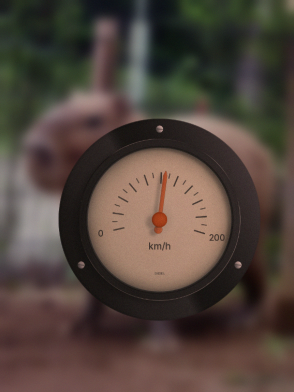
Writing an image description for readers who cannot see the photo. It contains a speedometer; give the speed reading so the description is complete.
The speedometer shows 105 km/h
